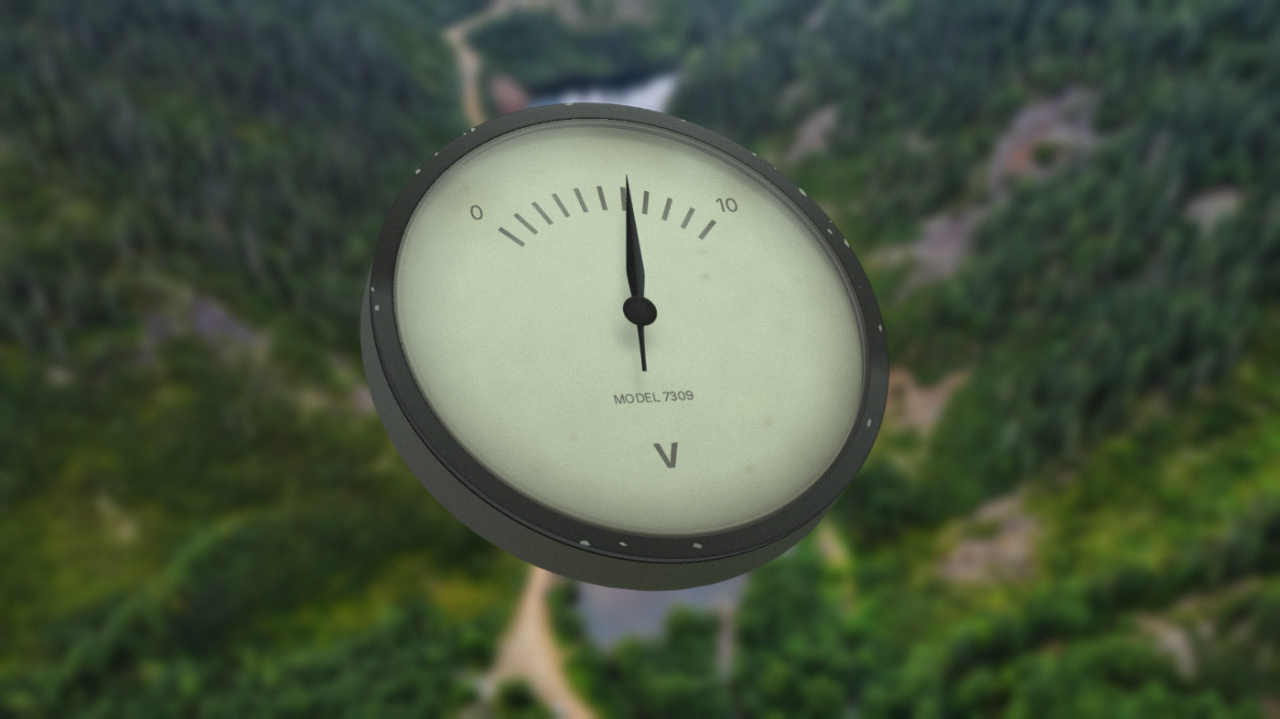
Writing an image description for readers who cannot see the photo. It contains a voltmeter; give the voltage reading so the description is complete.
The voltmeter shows 6 V
